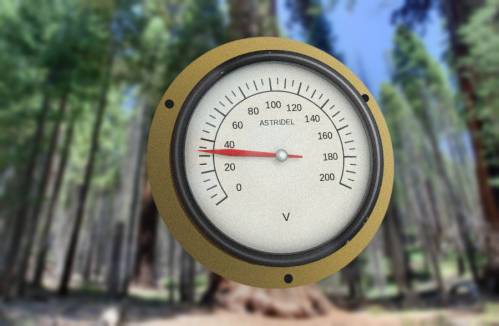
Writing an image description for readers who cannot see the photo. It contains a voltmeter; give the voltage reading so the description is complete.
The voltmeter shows 32.5 V
